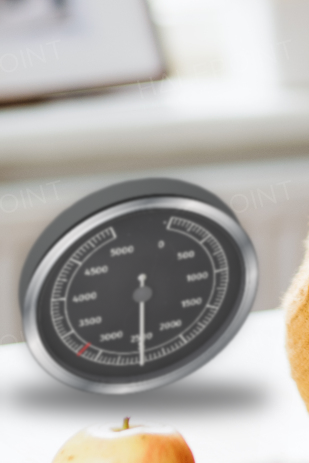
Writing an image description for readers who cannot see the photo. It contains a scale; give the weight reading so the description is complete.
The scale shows 2500 g
